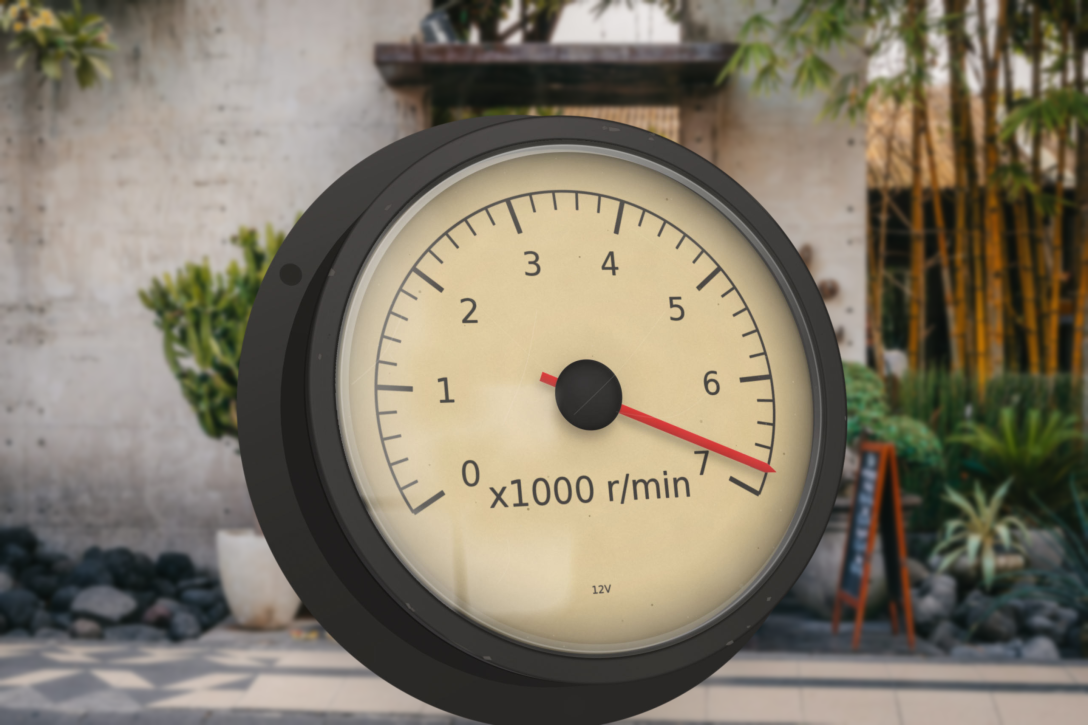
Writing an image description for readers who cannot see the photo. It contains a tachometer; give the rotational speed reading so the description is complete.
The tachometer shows 6800 rpm
